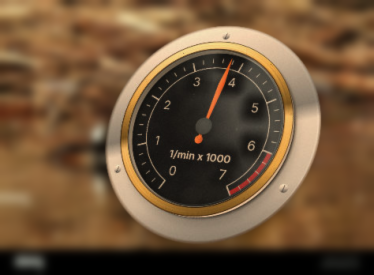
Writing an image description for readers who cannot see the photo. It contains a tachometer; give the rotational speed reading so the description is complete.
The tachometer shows 3800 rpm
